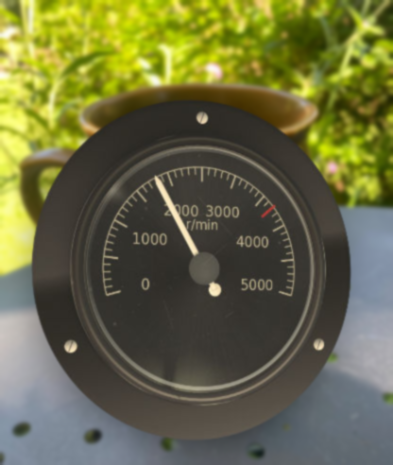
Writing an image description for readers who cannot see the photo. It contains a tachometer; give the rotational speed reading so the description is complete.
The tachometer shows 1800 rpm
